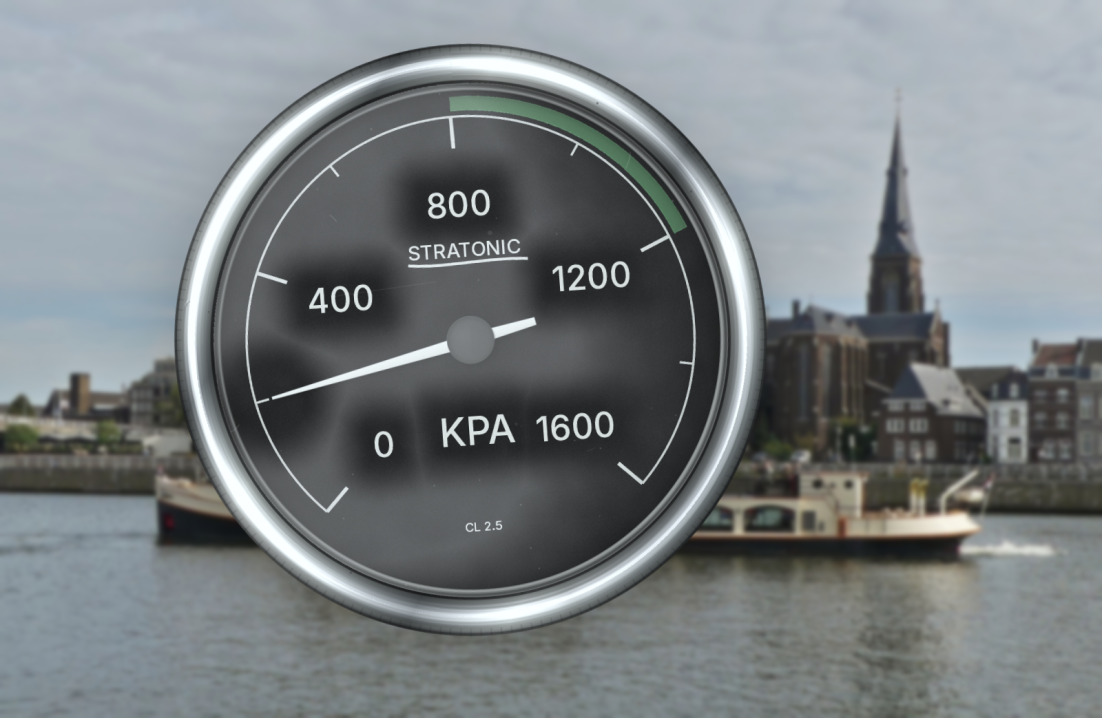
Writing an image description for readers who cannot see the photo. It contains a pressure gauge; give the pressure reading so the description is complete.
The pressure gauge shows 200 kPa
